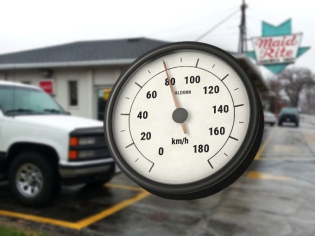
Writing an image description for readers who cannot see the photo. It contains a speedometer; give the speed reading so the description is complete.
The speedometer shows 80 km/h
